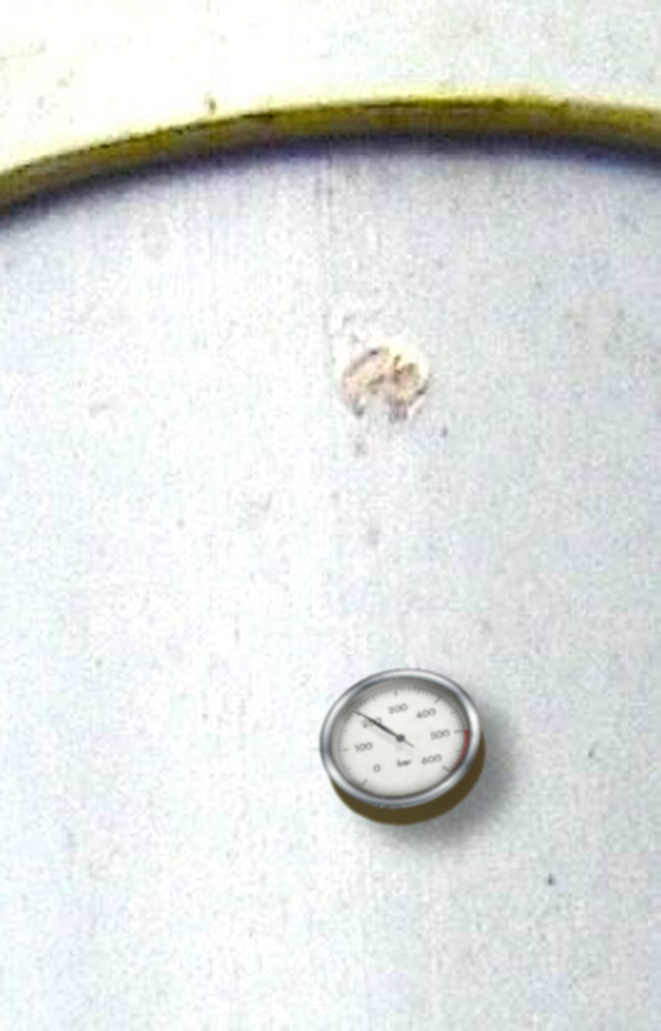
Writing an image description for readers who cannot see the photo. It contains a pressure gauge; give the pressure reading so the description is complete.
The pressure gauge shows 200 bar
